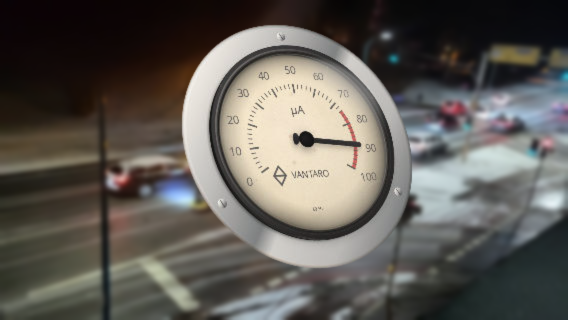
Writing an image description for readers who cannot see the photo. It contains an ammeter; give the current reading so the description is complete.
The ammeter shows 90 µA
